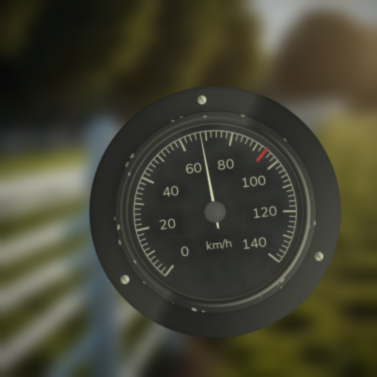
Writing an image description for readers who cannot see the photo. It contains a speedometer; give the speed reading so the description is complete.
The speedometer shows 68 km/h
